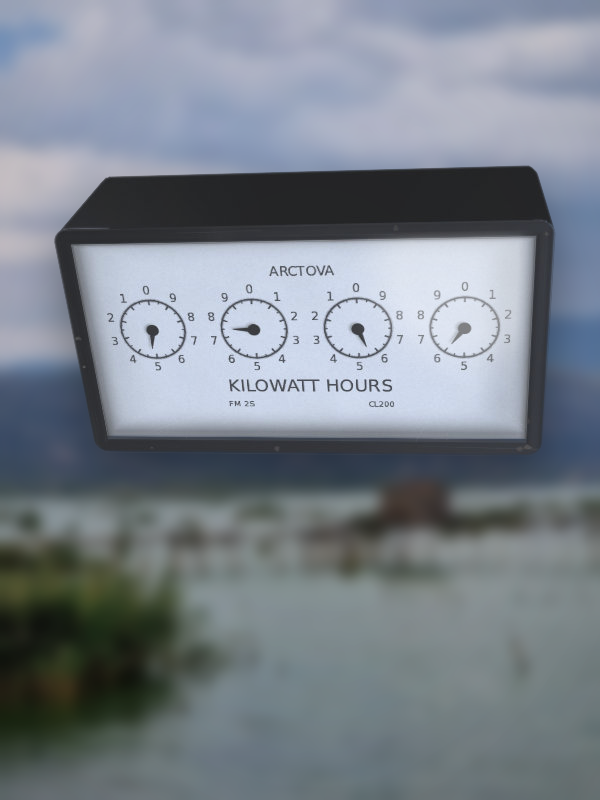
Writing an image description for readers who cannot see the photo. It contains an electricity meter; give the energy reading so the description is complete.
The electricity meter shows 4756 kWh
